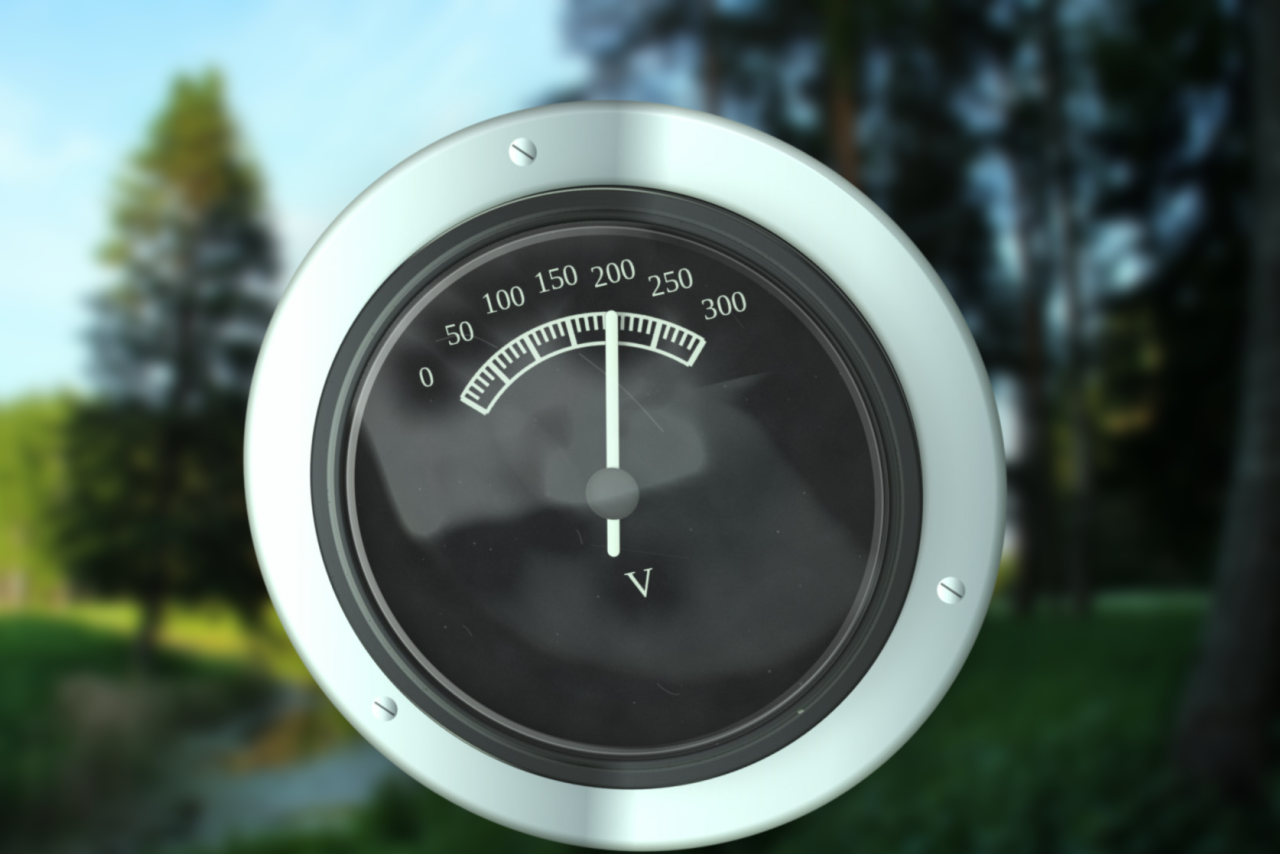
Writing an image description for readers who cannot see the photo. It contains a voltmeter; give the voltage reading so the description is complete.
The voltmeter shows 200 V
